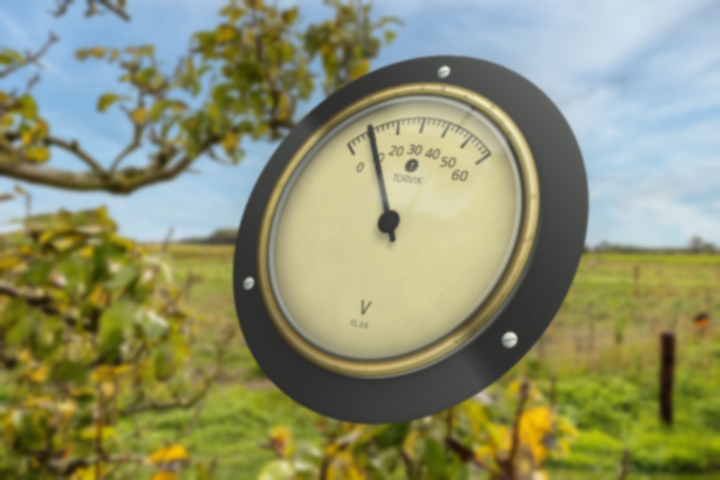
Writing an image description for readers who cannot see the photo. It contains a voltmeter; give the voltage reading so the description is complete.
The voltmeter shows 10 V
